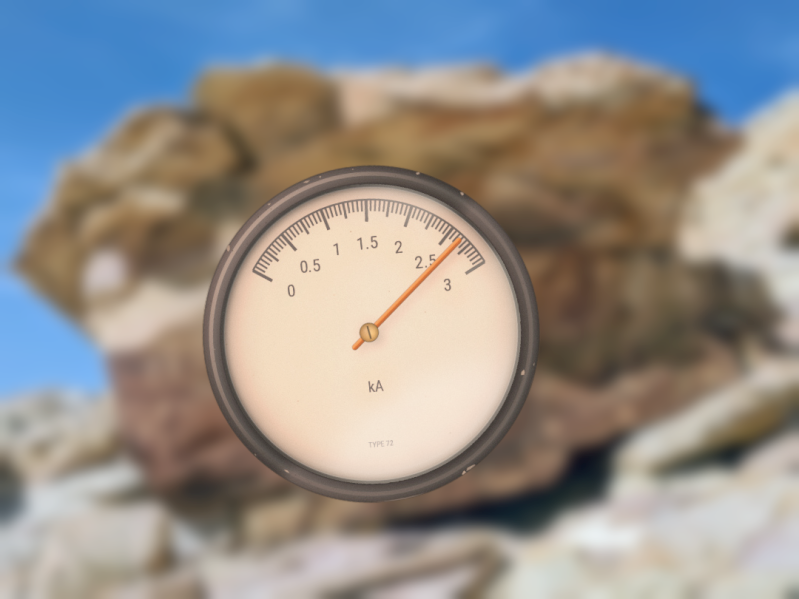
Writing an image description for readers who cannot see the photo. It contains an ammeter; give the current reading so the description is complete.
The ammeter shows 2.65 kA
